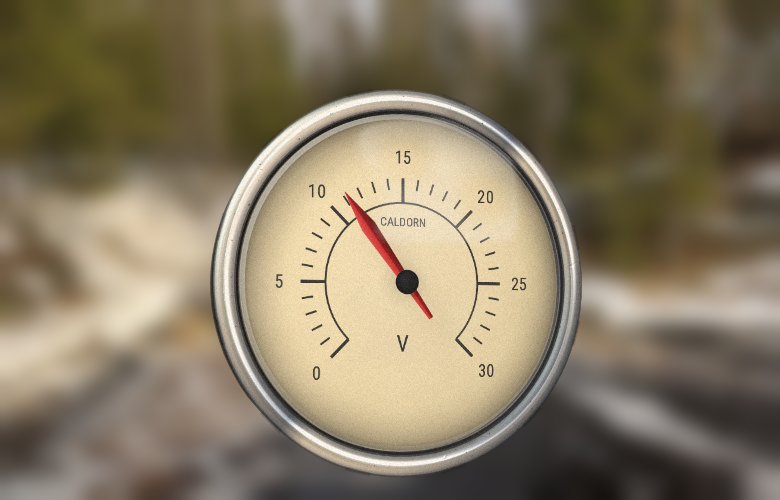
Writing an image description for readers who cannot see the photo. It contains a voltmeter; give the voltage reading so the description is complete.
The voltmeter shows 11 V
